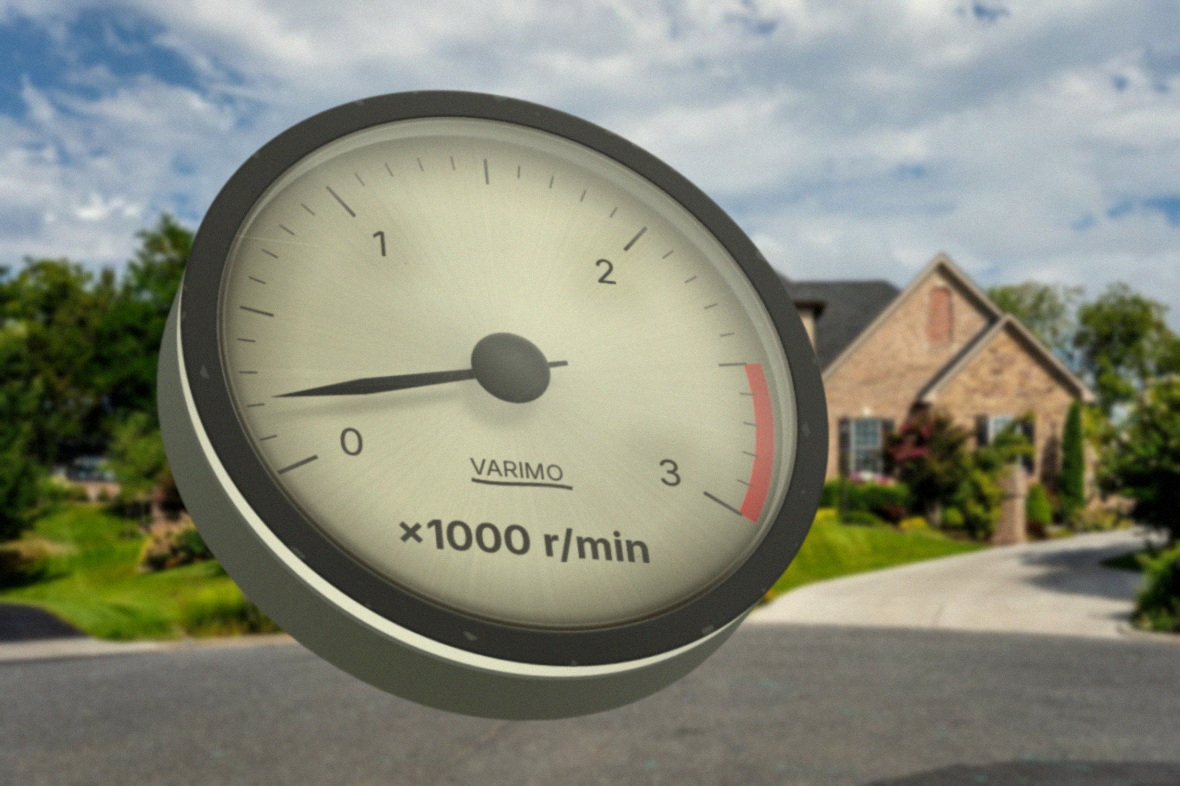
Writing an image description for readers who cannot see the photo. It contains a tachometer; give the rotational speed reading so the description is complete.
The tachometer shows 200 rpm
